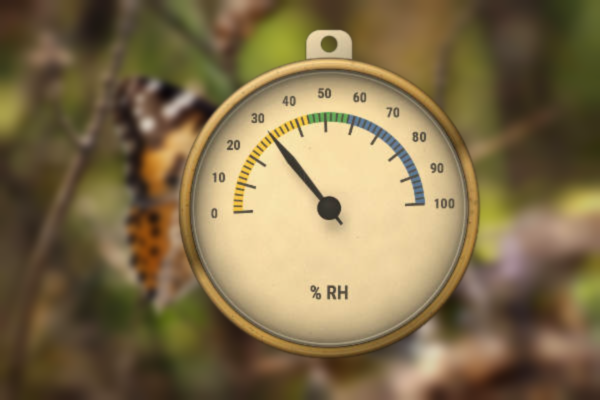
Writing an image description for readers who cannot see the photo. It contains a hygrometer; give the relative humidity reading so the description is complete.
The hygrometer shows 30 %
